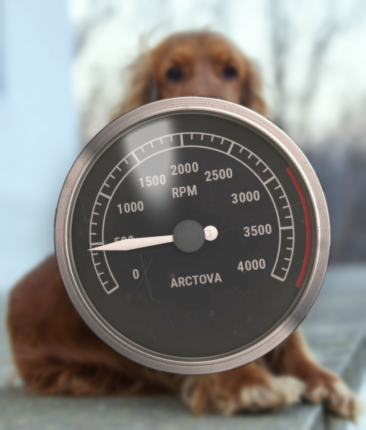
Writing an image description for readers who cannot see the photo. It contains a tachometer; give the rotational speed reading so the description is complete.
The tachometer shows 450 rpm
